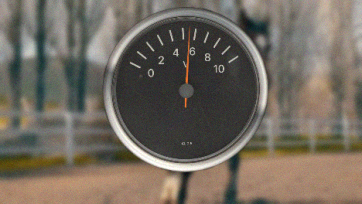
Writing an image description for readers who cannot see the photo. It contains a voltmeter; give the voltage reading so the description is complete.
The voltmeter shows 5.5 V
